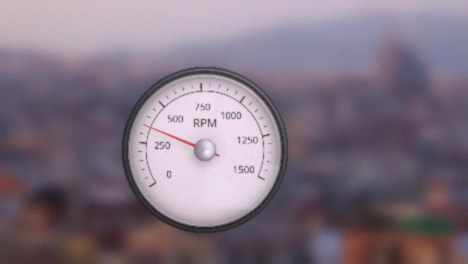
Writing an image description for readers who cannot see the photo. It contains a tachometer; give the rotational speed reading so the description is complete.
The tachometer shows 350 rpm
